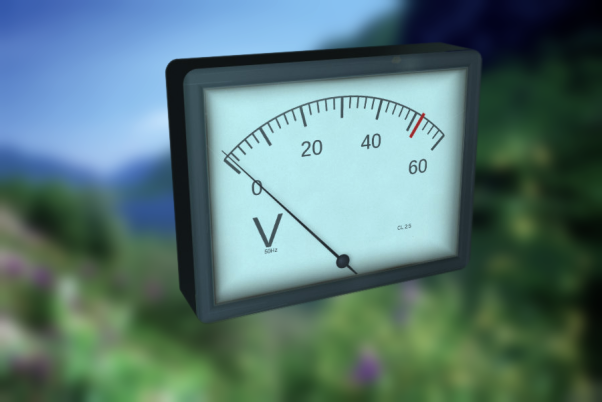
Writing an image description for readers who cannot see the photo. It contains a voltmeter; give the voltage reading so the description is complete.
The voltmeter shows 1 V
